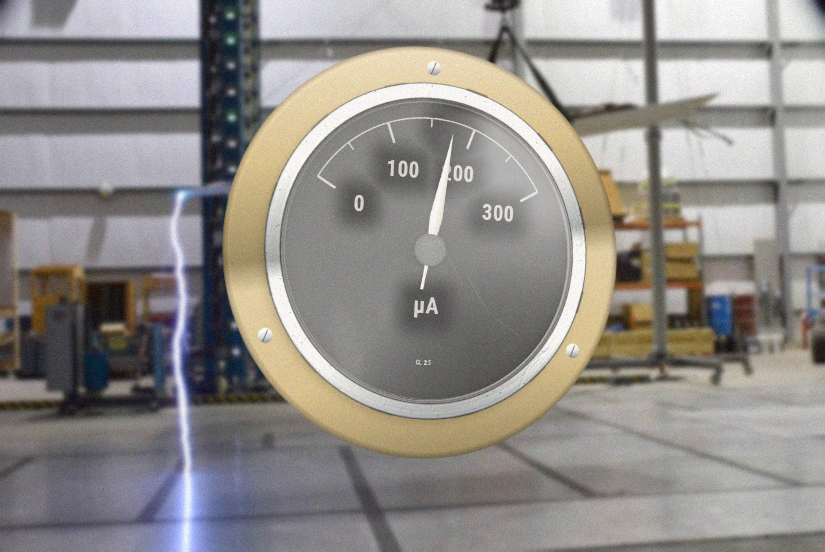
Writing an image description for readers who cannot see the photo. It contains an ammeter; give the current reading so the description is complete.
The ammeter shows 175 µA
